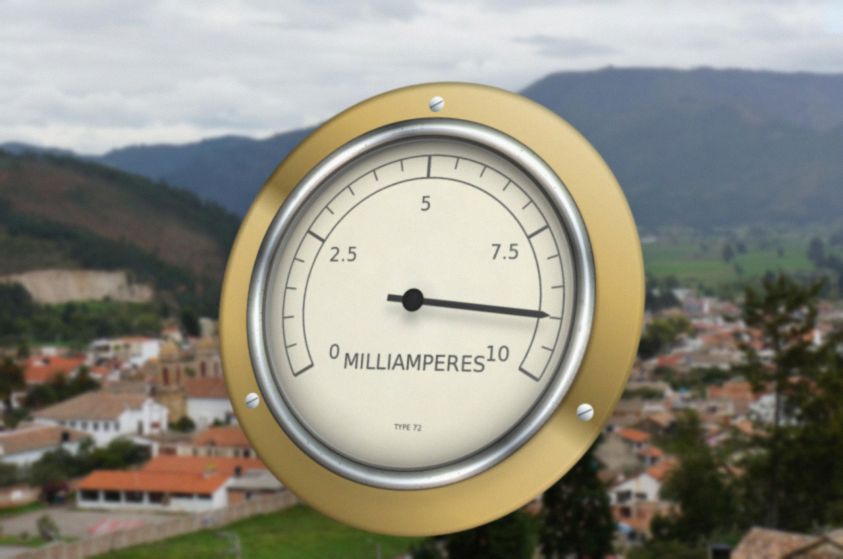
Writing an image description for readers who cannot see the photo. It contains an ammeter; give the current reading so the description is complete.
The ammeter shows 9 mA
